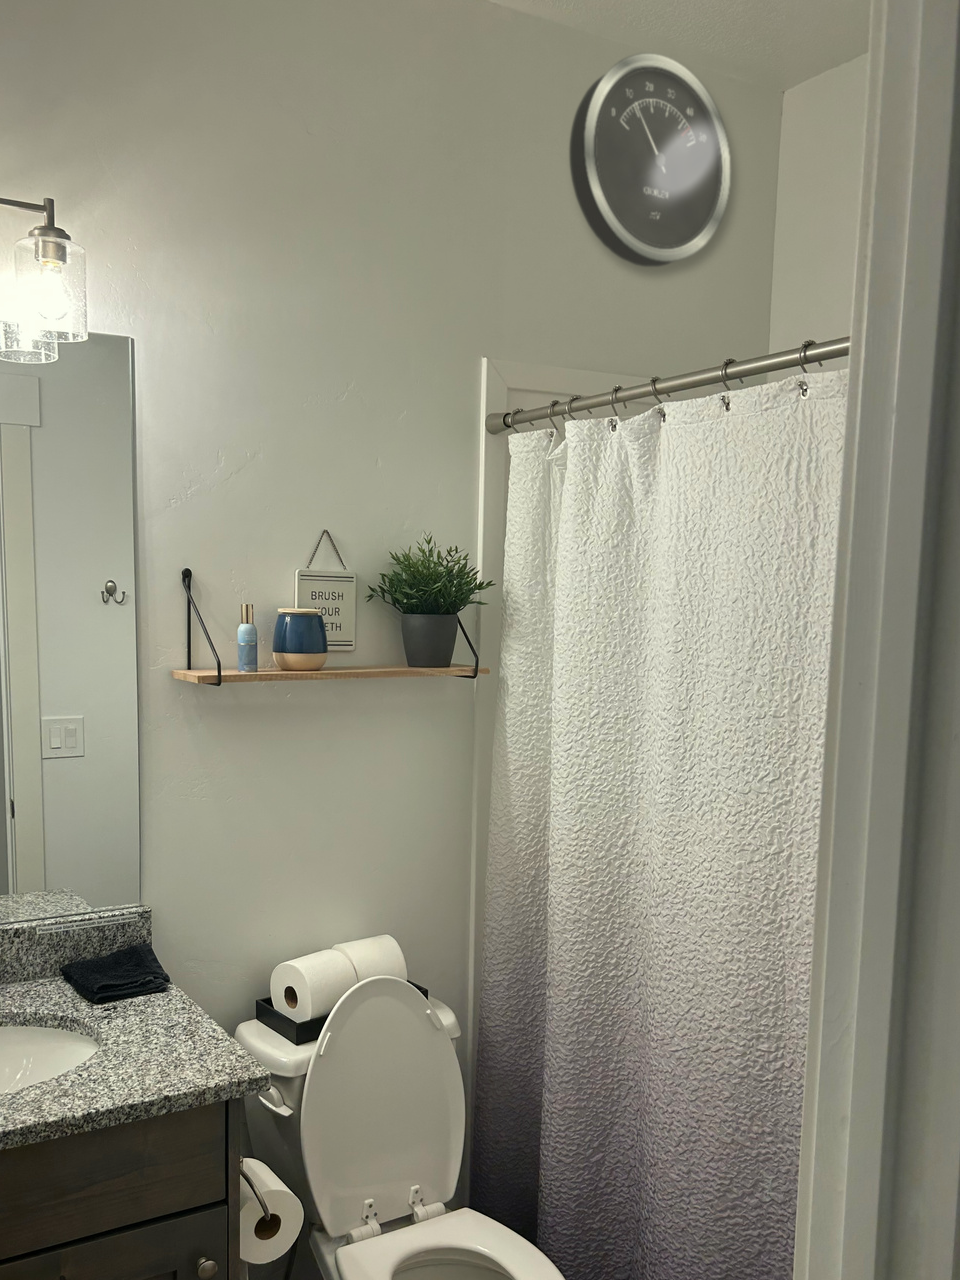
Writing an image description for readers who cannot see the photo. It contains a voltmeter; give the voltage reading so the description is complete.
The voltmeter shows 10 mV
